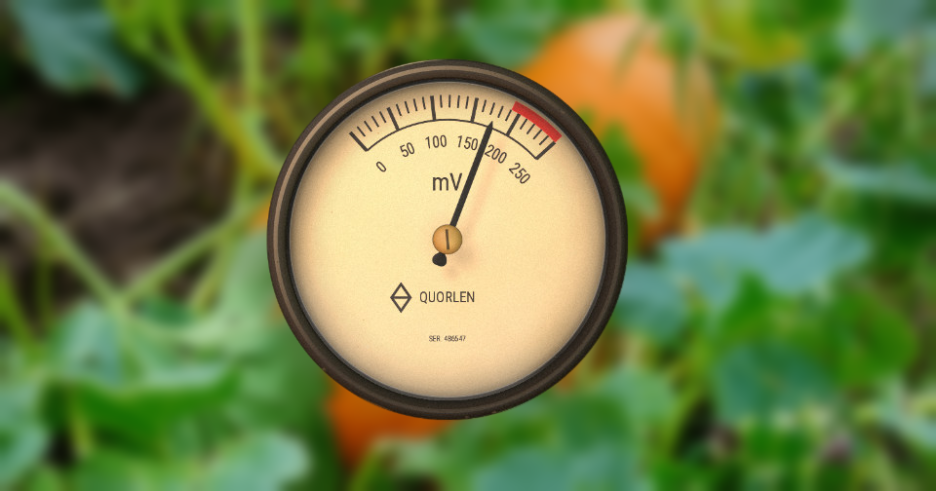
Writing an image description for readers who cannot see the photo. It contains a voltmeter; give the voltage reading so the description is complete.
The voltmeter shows 175 mV
